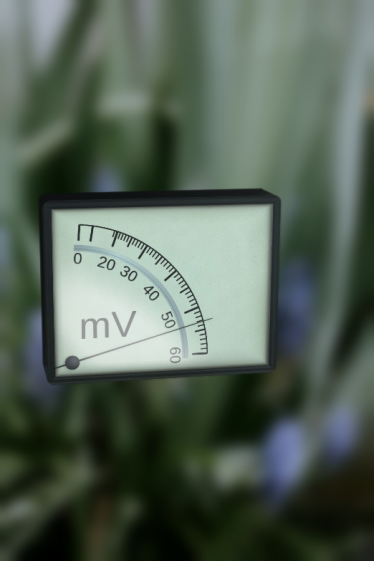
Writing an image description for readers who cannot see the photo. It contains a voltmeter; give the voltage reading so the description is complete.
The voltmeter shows 53 mV
